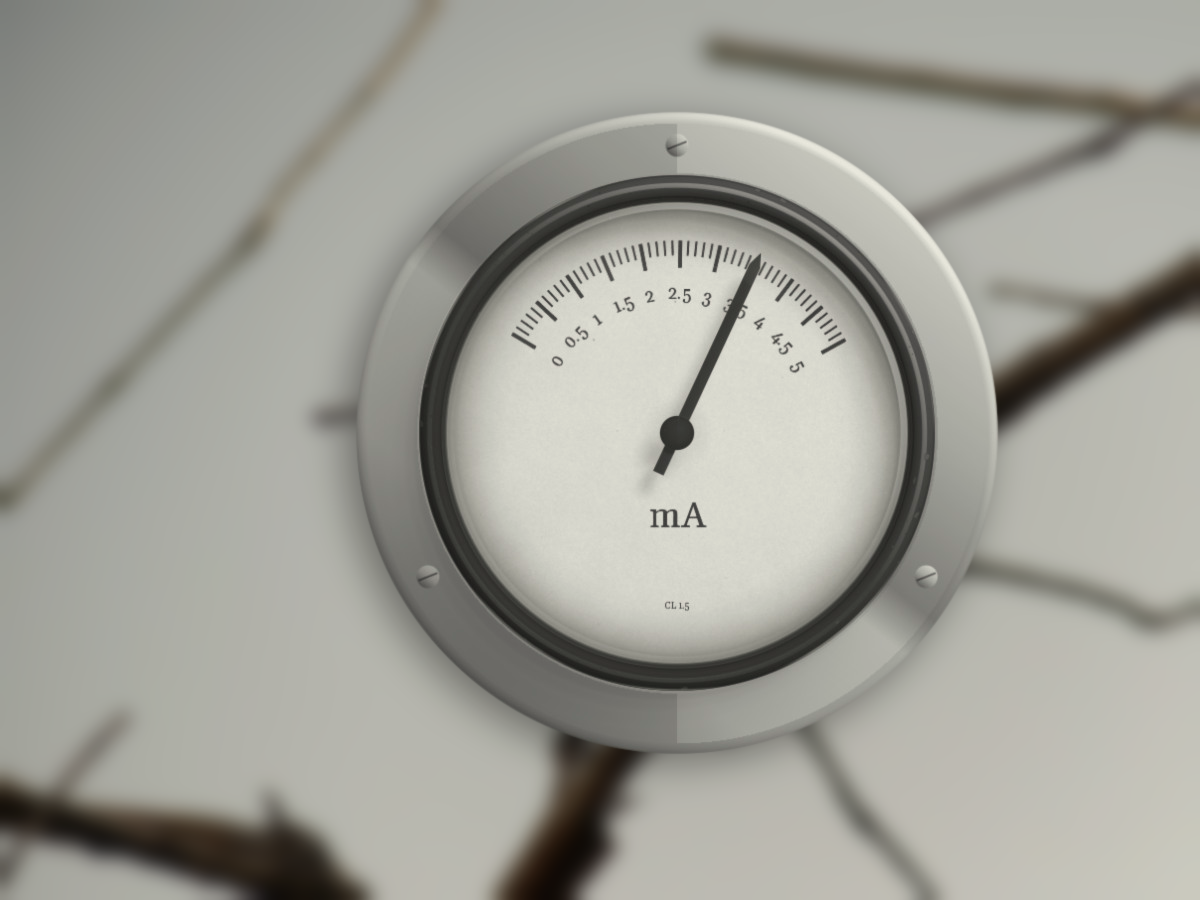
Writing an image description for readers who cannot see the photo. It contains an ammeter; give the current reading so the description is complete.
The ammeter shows 3.5 mA
